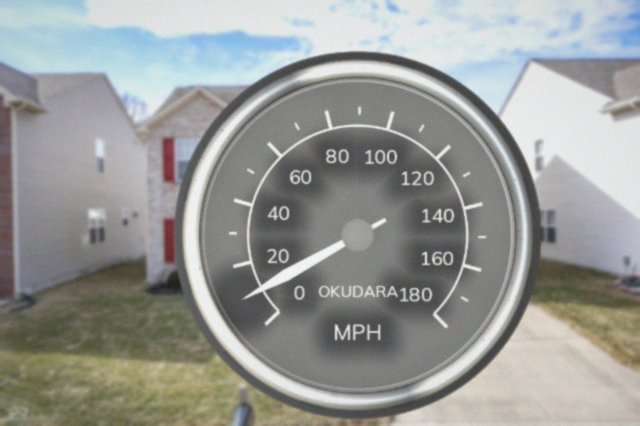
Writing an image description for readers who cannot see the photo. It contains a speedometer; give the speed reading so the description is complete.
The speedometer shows 10 mph
